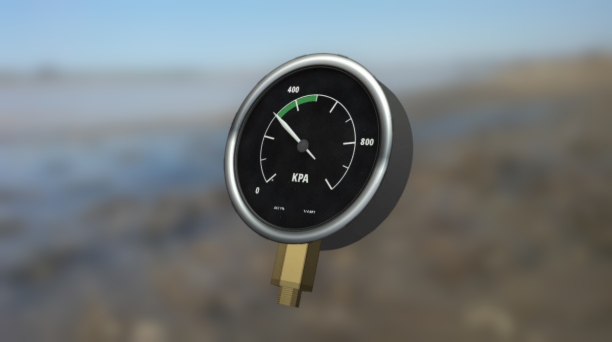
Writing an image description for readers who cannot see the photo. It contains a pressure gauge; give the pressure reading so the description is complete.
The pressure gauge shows 300 kPa
